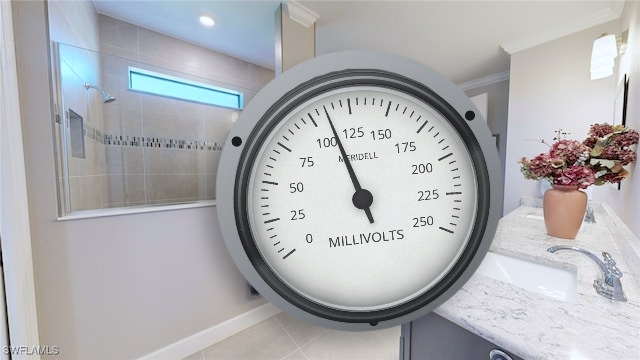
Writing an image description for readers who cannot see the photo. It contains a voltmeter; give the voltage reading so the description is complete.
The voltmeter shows 110 mV
